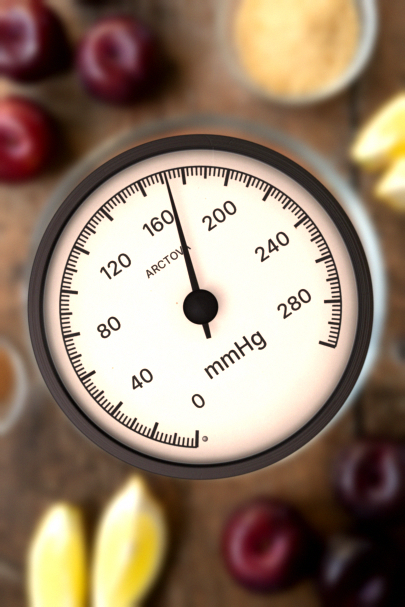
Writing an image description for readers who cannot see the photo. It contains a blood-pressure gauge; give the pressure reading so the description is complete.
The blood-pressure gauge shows 172 mmHg
